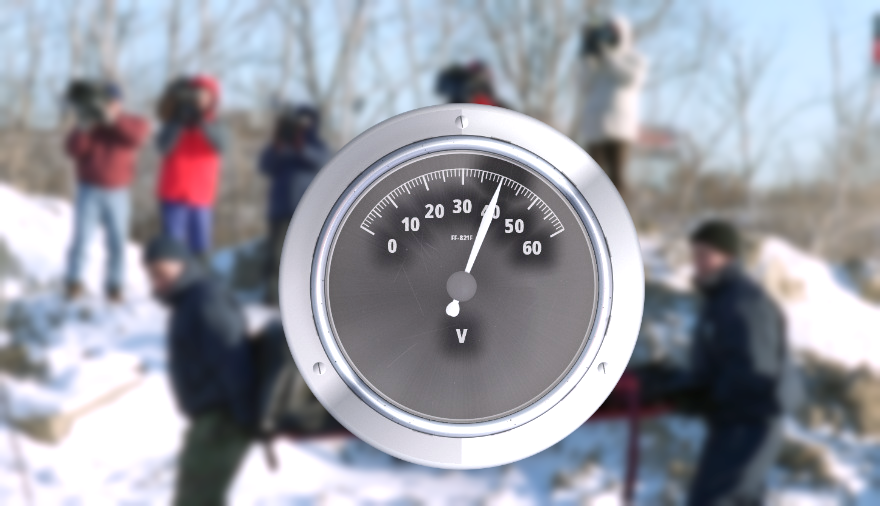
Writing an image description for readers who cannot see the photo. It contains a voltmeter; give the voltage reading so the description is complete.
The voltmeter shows 40 V
